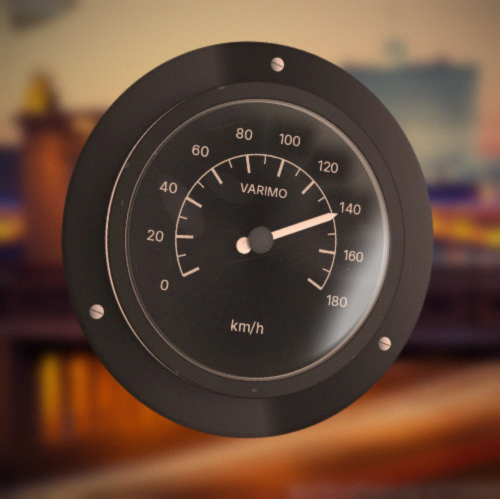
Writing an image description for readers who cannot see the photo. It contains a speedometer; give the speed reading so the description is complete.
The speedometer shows 140 km/h
